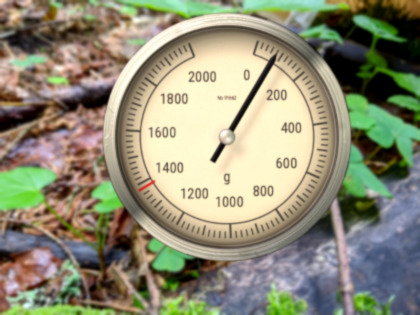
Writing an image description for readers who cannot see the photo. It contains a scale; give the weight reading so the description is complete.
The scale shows 80 g
